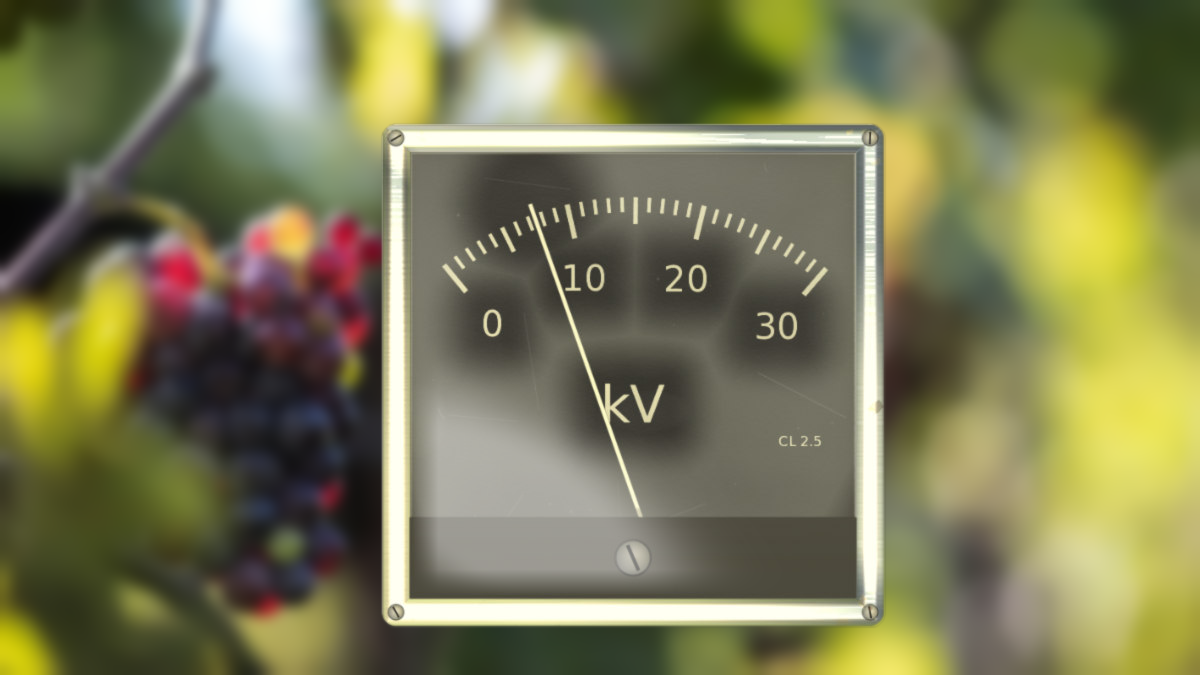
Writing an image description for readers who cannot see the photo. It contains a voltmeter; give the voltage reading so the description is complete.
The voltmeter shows 7.5 kV
